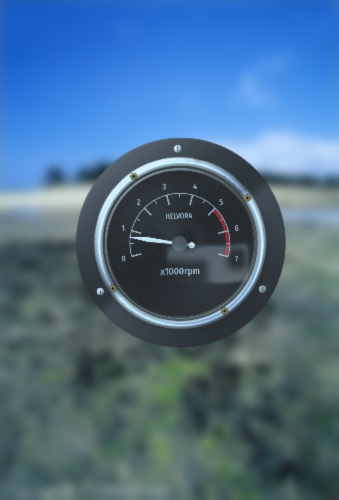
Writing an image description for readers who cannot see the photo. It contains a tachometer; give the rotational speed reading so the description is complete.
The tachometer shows 750 rpm
